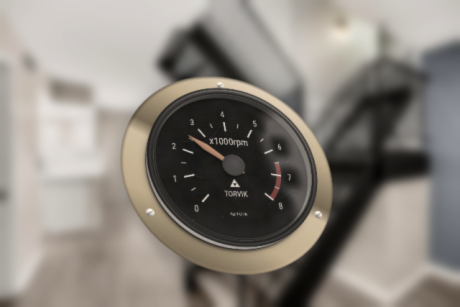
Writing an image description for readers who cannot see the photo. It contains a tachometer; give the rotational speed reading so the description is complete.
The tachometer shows 2500 rpm
